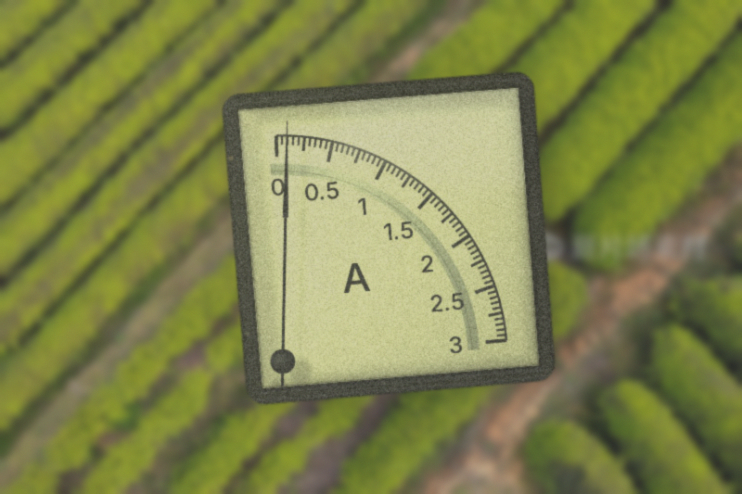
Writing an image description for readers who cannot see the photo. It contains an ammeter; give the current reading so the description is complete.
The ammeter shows 0.1 A
